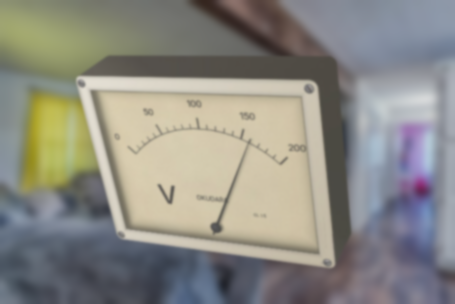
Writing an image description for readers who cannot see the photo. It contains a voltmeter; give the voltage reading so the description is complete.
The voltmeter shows 160 V
